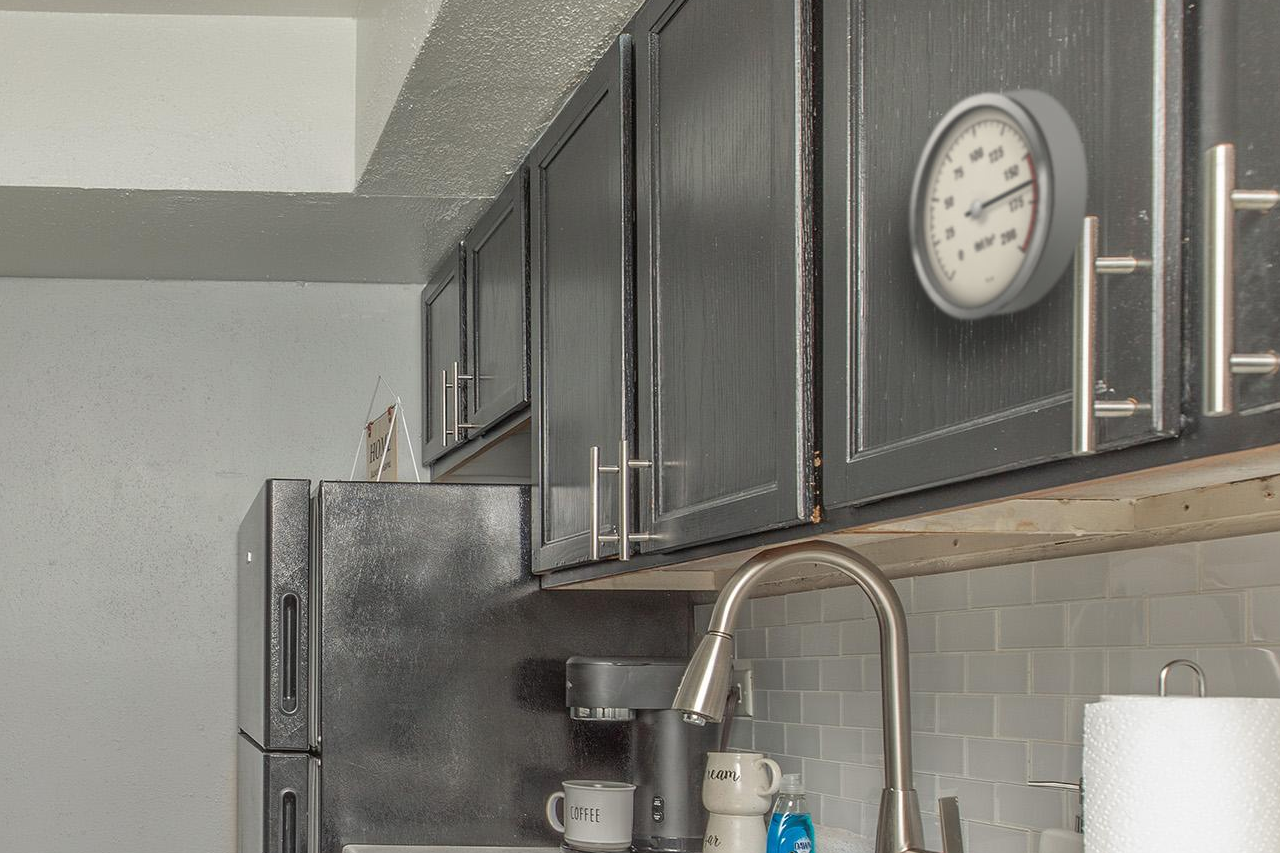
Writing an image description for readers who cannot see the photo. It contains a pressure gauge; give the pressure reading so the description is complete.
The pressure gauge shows 165 psi
